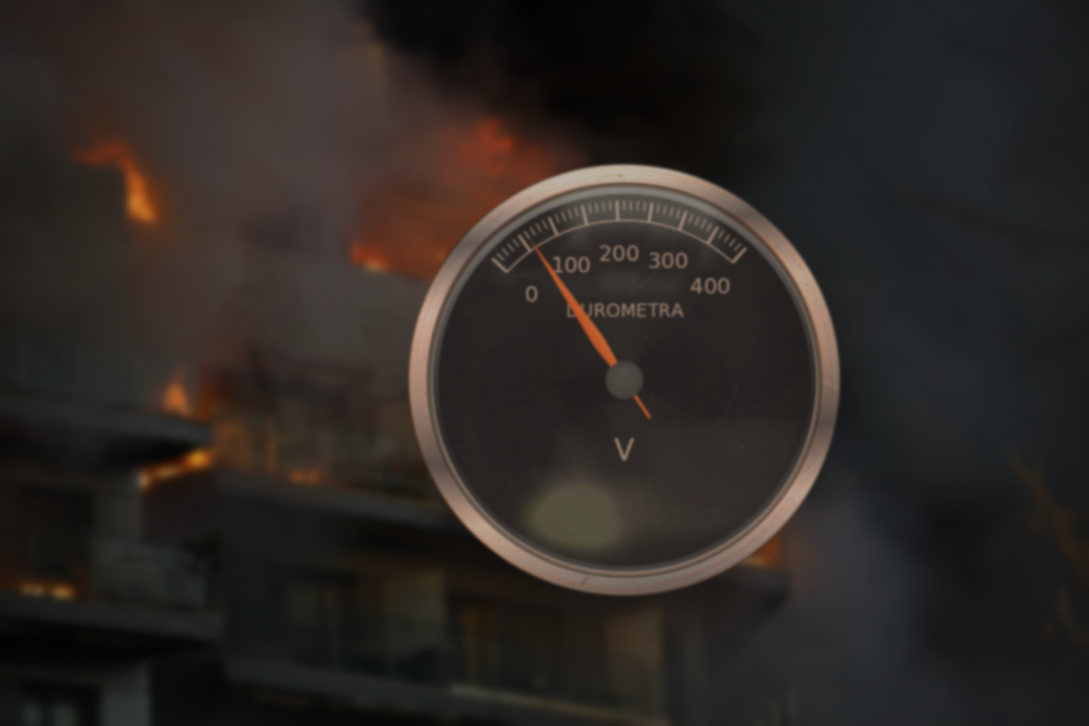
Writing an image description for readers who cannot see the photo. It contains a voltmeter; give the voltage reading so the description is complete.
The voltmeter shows 60 V
